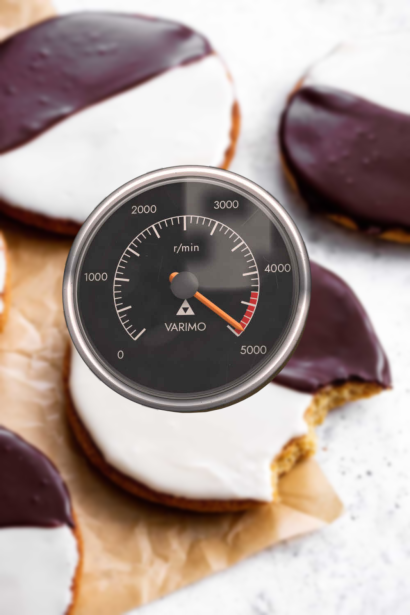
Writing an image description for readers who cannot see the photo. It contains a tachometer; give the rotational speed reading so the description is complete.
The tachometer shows 4900 rpm
